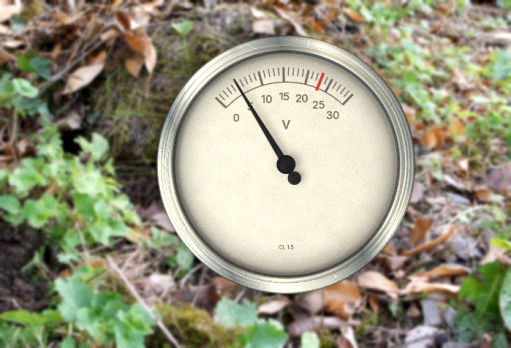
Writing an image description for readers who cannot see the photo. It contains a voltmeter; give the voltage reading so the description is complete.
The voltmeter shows 5 V
